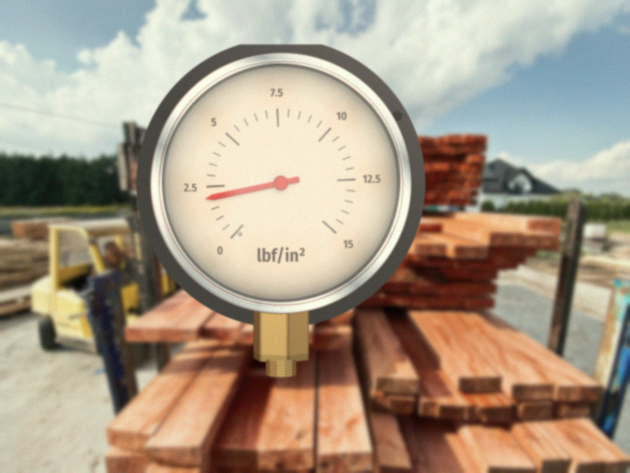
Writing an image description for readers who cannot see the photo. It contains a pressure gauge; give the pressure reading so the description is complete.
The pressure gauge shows 2 psi
